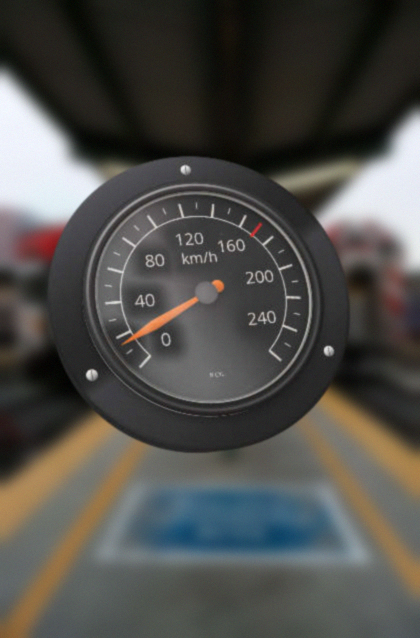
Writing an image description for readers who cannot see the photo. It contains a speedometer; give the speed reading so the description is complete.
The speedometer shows 15 km/h
